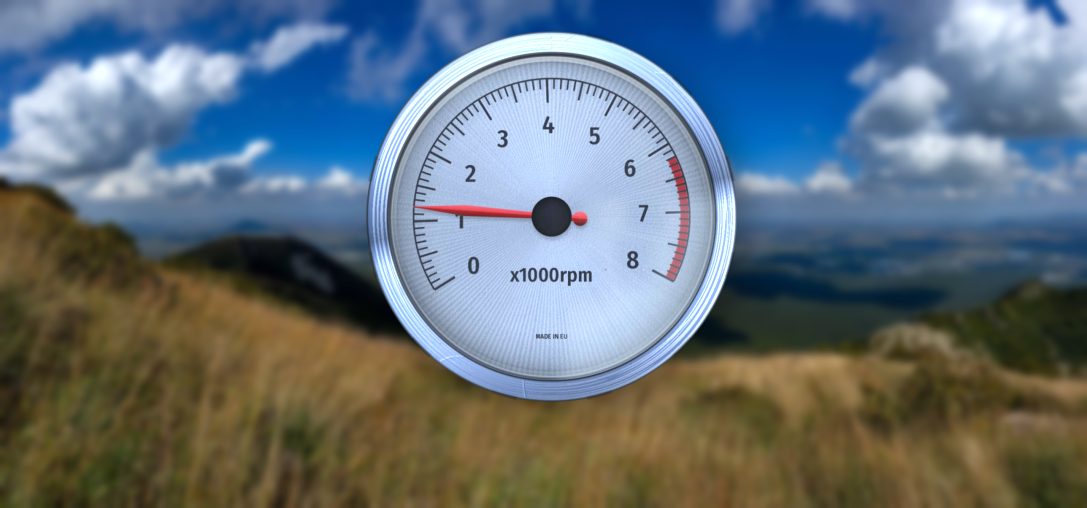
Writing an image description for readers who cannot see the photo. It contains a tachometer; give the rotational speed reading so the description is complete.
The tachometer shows 1200 rpm
